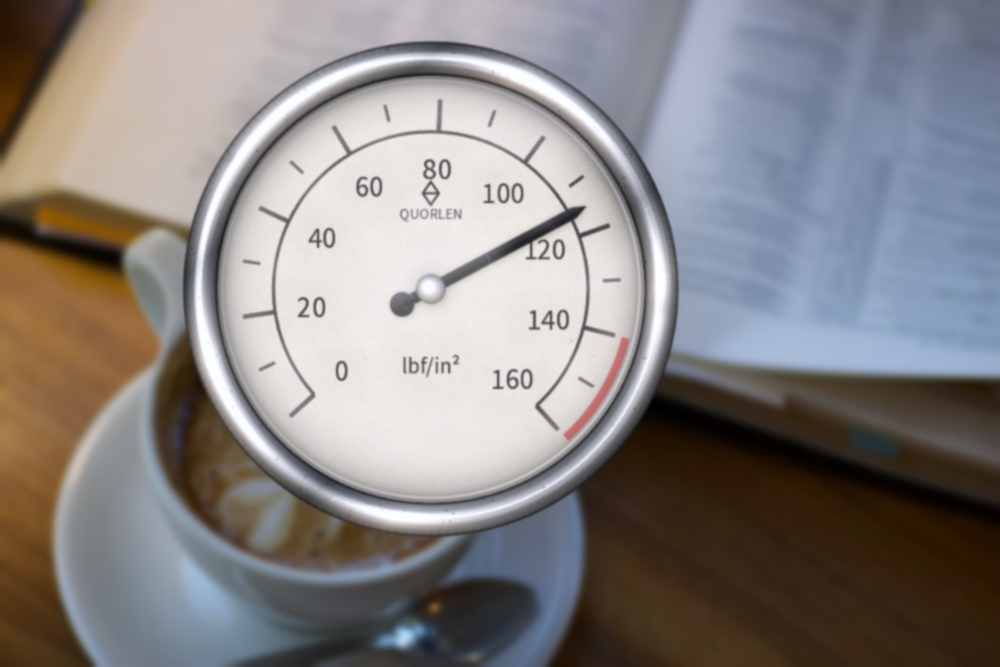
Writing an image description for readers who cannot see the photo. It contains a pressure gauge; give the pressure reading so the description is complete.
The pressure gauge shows 115 psi
